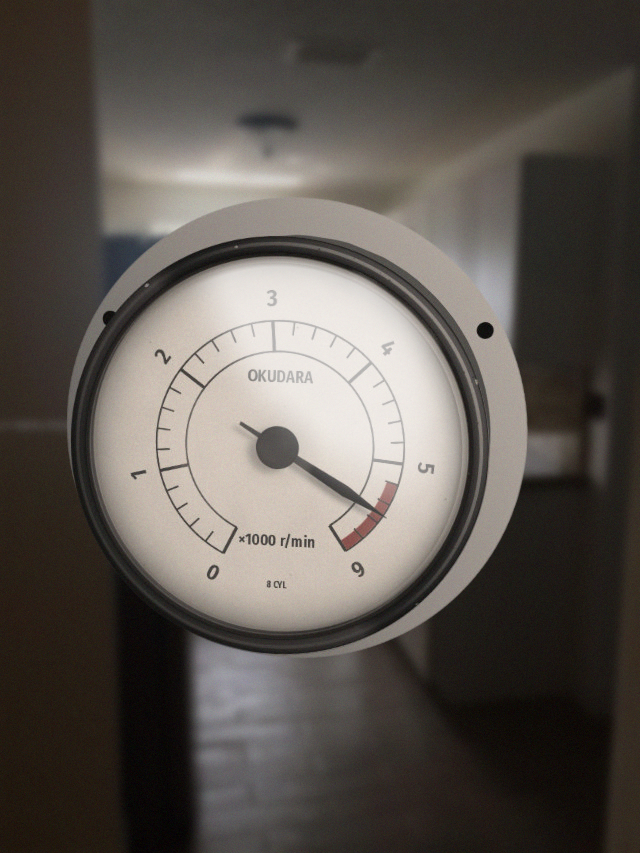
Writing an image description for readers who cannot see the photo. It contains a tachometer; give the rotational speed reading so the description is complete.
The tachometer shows 5500 rpm
